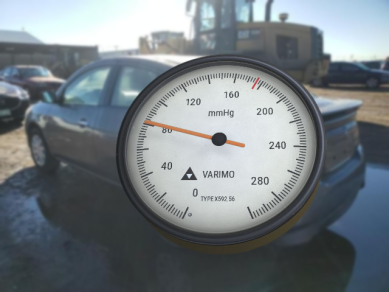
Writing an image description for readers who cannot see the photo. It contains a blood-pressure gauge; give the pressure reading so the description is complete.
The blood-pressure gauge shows 80 mmHg
